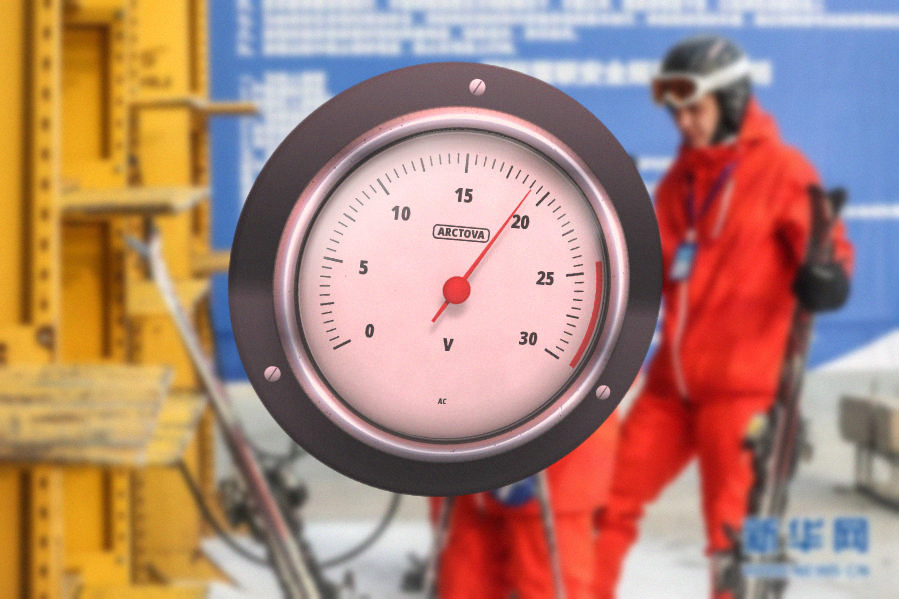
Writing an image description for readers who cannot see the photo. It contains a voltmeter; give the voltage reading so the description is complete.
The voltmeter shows 19 V
